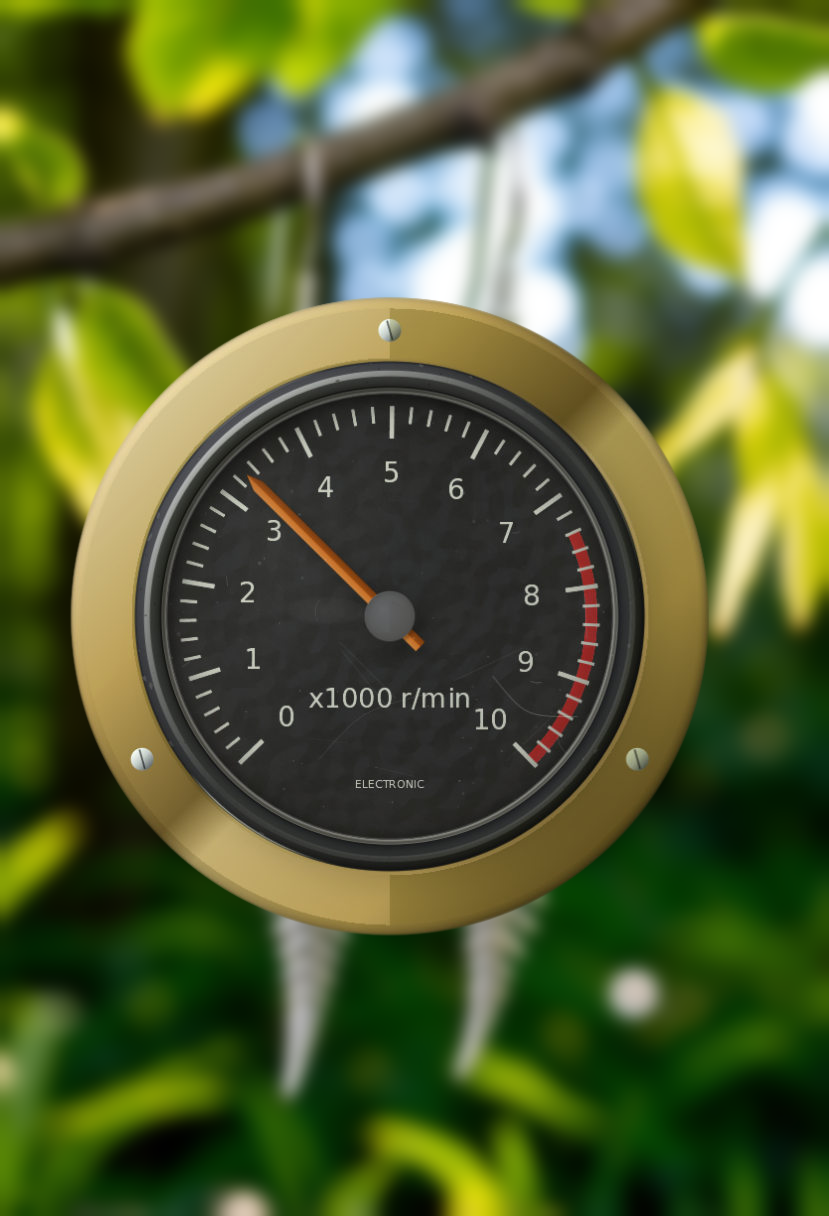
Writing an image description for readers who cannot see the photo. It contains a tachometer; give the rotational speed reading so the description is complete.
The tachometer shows 3300 rpm
